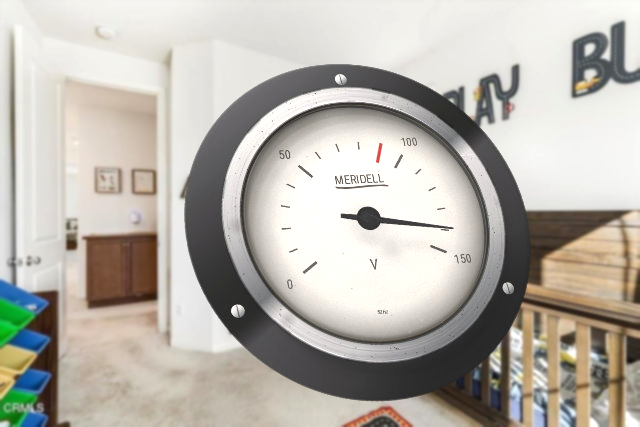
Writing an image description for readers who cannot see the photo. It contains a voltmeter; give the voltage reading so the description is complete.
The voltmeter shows 140 V
